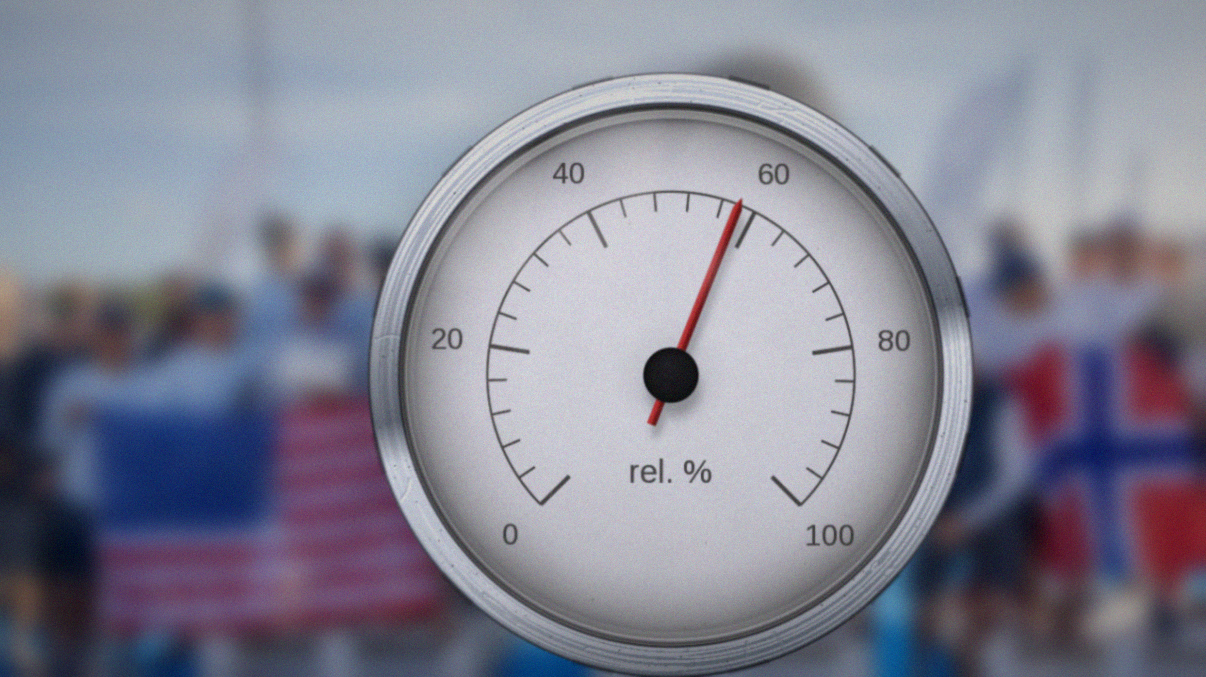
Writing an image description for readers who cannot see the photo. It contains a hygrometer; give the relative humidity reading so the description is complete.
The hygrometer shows 58 %
